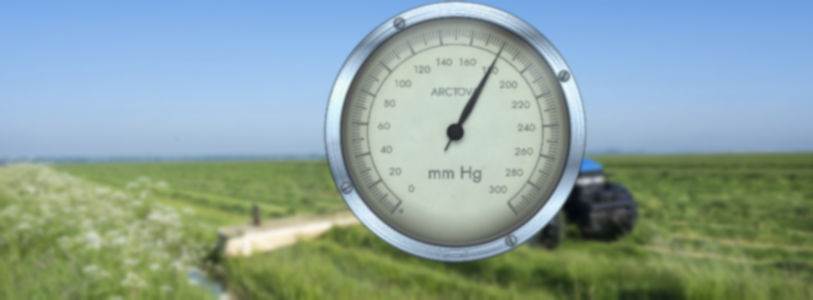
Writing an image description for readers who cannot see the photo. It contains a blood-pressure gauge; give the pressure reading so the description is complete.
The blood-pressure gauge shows 180 mmHg
